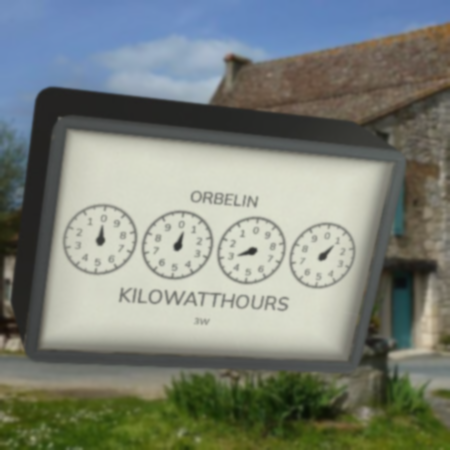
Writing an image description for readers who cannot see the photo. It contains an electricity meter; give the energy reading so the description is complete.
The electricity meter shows 31 kWh
